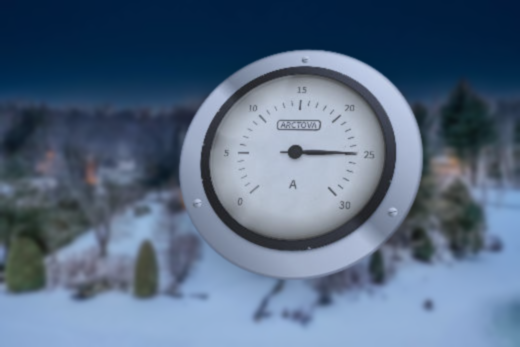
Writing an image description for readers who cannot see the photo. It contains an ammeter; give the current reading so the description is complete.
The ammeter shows 25 A
